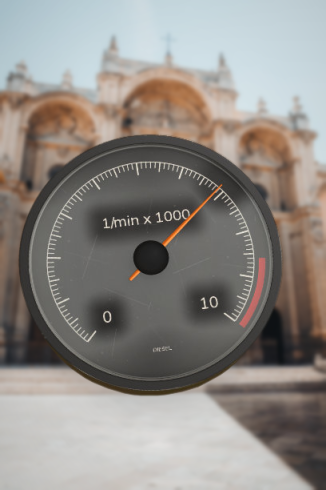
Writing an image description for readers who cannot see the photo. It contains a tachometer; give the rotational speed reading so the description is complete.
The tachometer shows 6900 rpm
